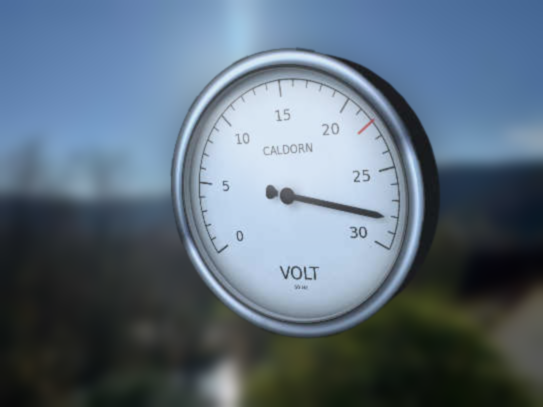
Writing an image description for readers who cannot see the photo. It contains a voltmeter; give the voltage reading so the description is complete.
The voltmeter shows 28 V
